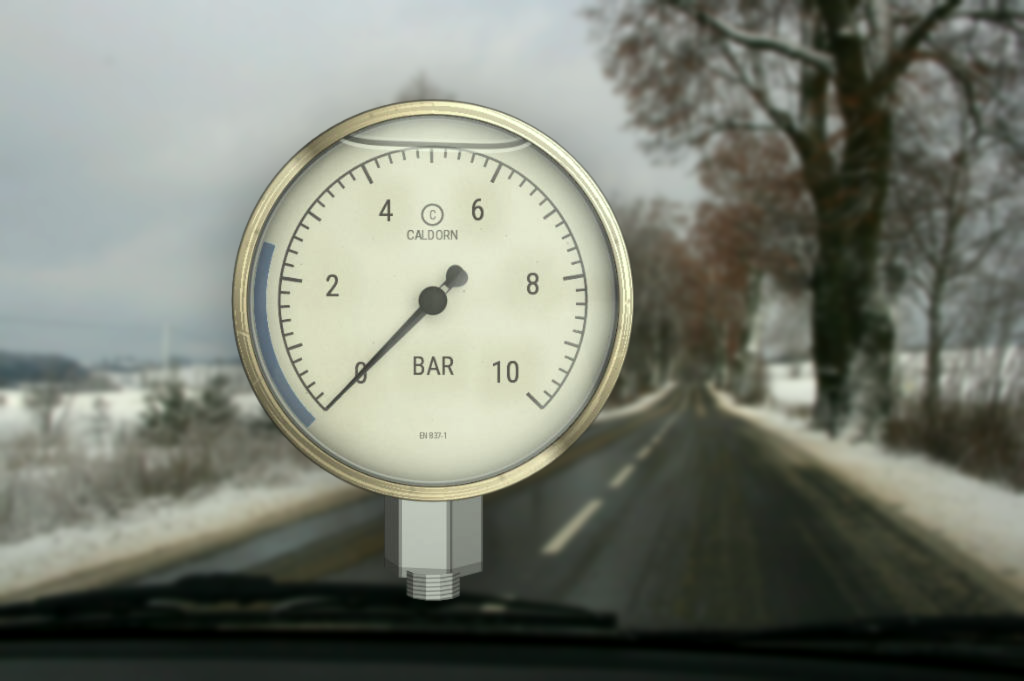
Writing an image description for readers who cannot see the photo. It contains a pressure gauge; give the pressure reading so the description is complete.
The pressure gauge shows 0 bar
